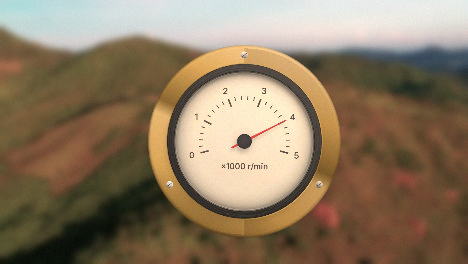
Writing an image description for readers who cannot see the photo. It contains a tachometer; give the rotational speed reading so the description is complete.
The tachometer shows 4000 rpm
